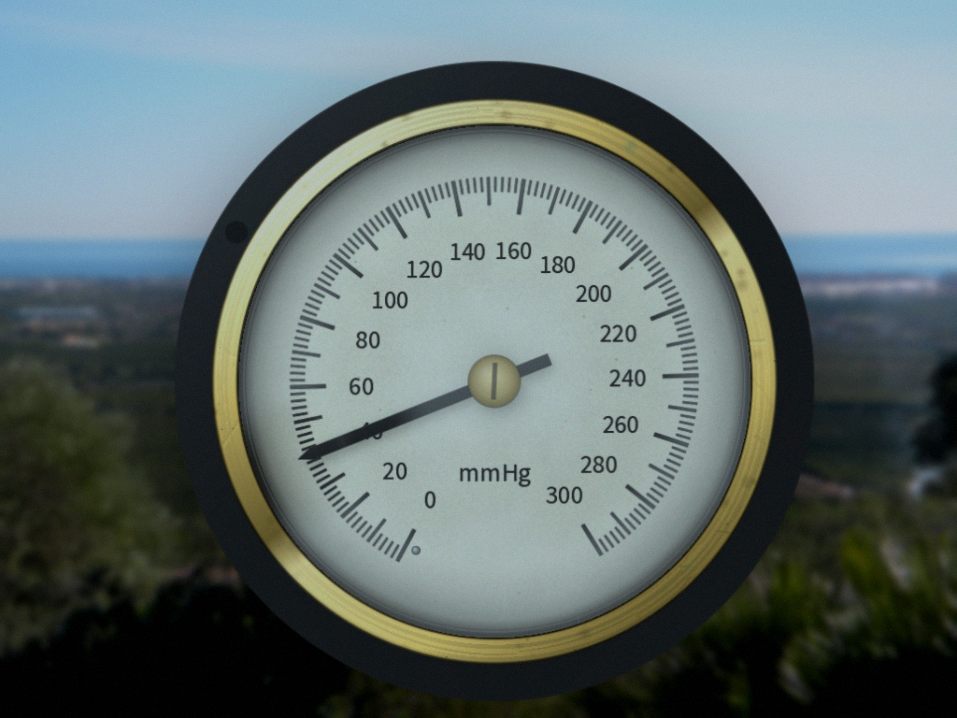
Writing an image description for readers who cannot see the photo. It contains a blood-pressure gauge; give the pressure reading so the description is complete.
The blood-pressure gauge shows 40 mmHg
